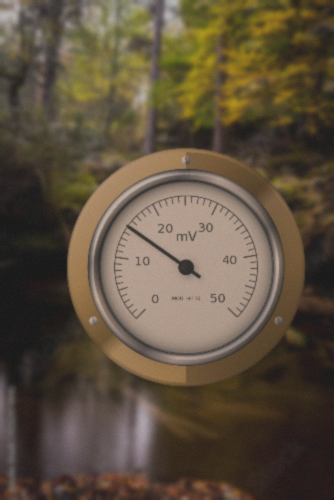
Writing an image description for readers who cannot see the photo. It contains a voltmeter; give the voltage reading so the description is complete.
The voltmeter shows 15 mV
